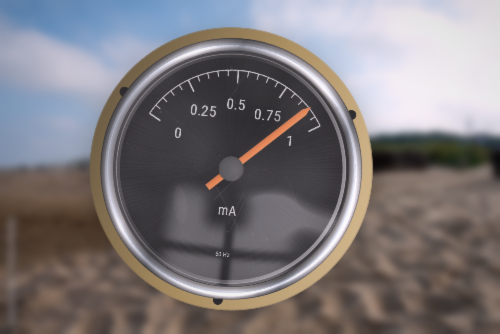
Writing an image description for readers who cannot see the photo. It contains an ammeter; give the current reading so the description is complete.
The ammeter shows 0.9 mA
